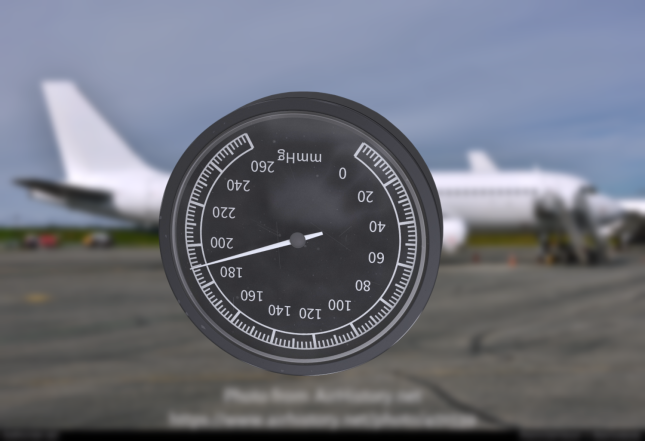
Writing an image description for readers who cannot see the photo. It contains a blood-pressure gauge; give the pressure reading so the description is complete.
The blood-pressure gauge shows 190 mmHg
